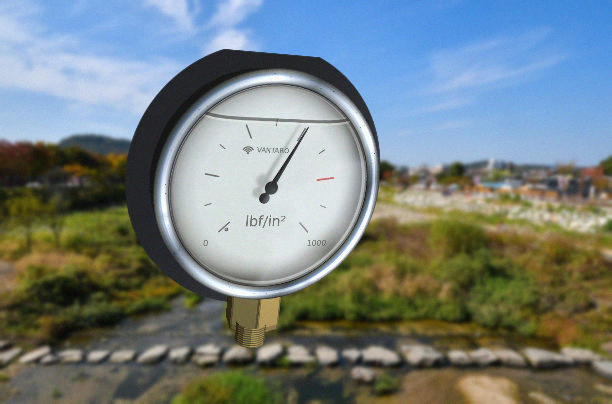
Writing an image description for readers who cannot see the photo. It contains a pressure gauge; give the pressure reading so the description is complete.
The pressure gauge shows 600 psi
